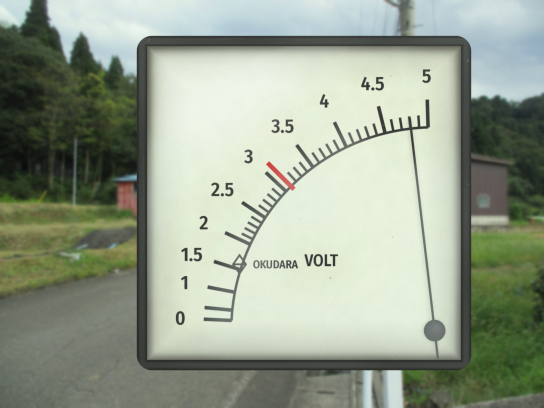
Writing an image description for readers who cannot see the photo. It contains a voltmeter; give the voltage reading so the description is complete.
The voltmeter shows 4.8 V
